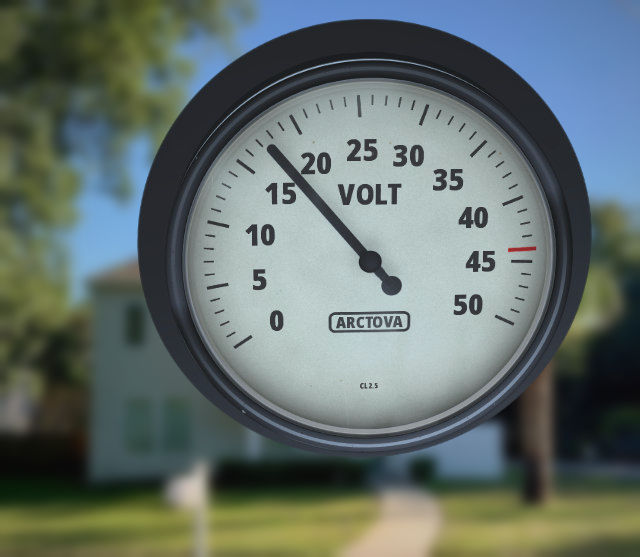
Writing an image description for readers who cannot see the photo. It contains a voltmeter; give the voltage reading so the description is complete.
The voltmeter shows 17.5 V
